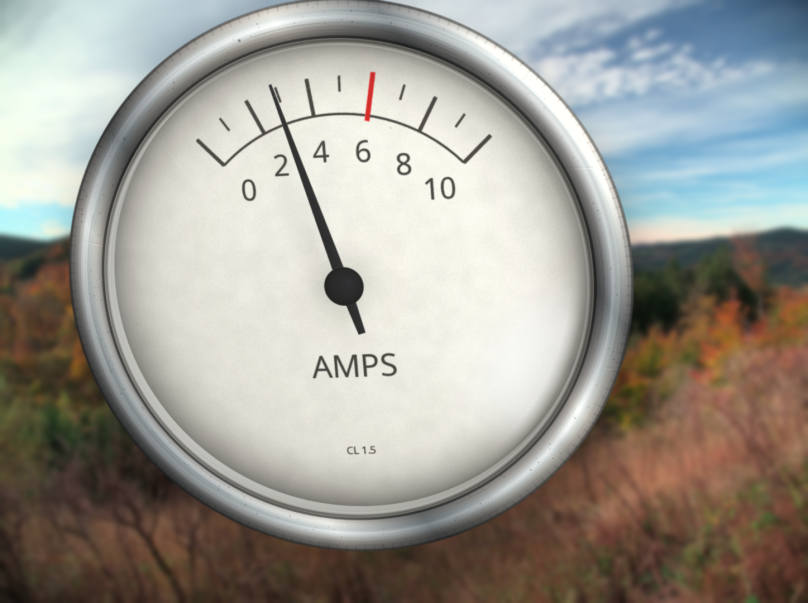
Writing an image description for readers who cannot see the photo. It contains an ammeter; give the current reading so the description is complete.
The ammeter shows 3 A
